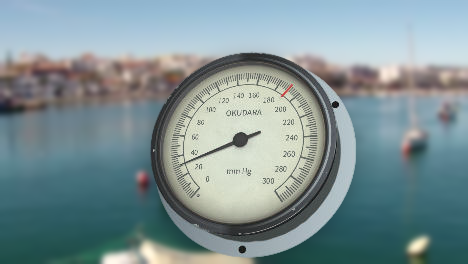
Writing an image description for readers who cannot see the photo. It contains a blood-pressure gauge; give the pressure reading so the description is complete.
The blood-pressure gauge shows 30 mmHg
